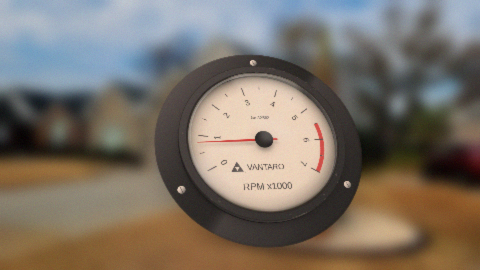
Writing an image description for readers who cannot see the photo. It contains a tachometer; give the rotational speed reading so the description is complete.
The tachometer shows 750 rpm
